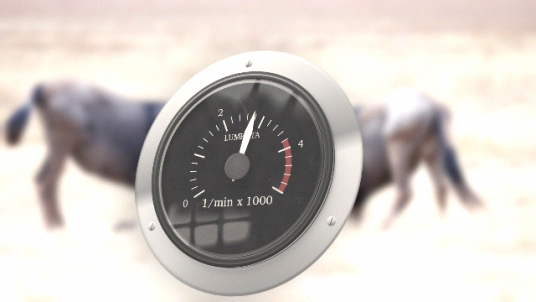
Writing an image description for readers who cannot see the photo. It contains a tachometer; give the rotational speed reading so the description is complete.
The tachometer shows 2800 rpm
